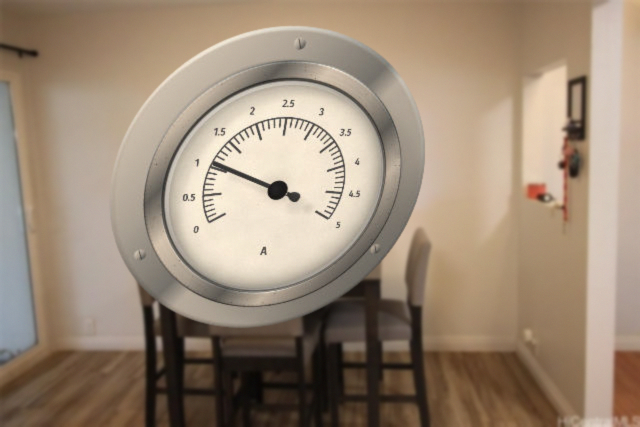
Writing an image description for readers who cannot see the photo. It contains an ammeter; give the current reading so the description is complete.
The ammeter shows 1.1 A
